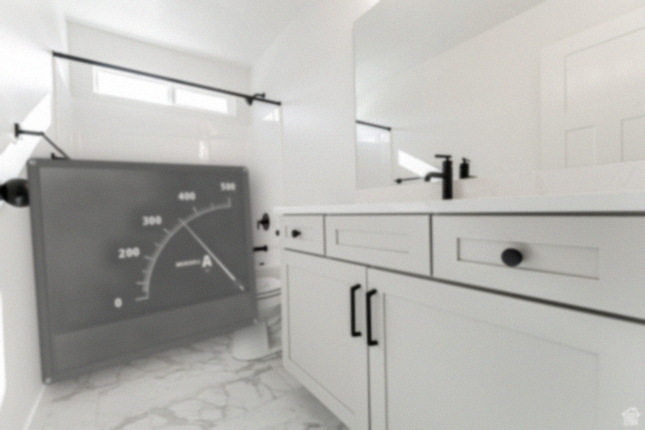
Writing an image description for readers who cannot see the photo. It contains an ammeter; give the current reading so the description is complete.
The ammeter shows 350 A
